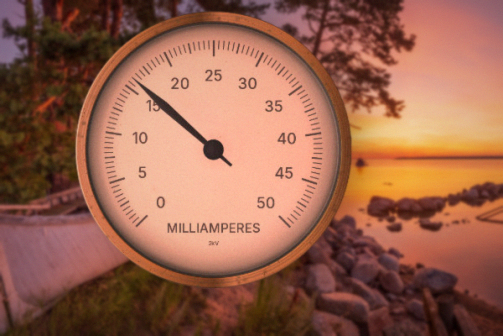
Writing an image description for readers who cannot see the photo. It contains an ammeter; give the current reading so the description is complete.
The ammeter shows 16 mA
